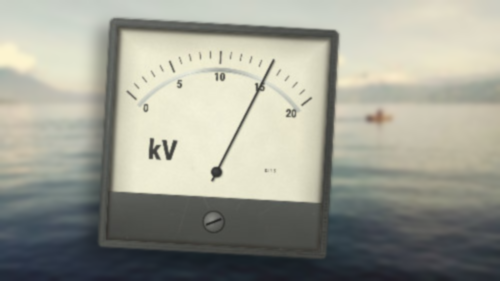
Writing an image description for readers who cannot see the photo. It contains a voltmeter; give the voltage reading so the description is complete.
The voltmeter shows 15 kV
